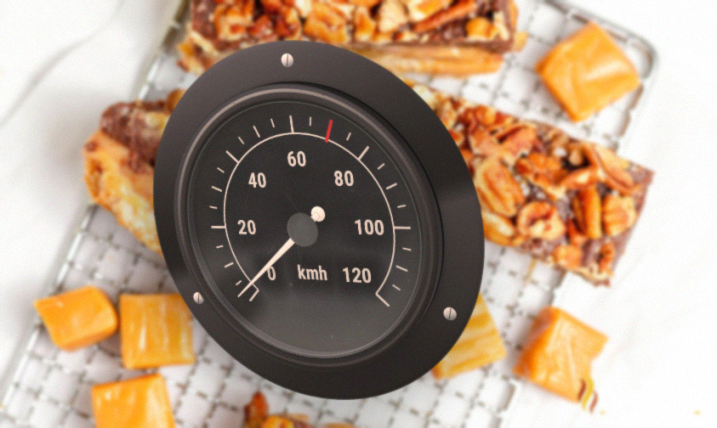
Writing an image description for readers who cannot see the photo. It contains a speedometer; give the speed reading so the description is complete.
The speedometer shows 2.5 km/h
